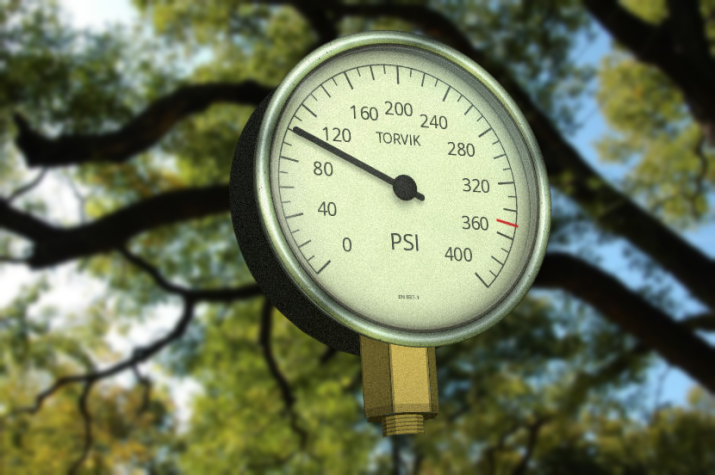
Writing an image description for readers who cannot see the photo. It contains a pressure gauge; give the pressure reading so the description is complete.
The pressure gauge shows 100 psi
